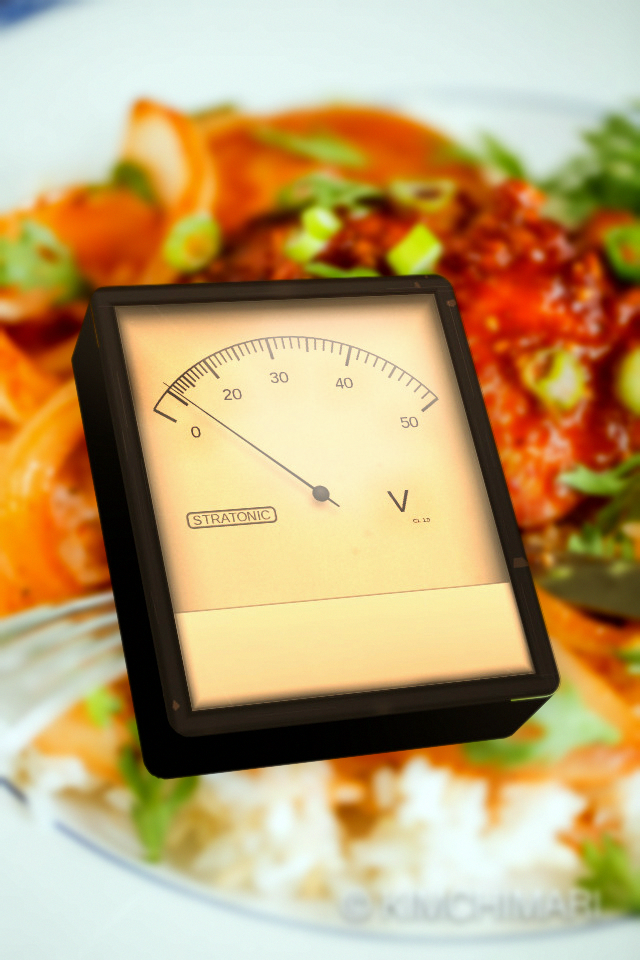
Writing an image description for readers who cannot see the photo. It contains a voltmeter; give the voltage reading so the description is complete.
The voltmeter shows 10 V
